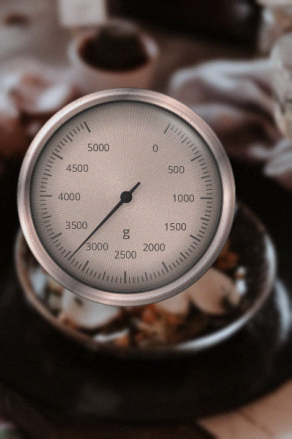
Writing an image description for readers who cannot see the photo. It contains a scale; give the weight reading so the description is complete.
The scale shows 3200 g
